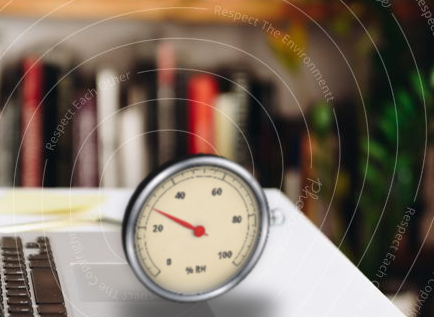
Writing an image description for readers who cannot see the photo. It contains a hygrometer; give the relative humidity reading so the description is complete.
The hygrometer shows 28 %
